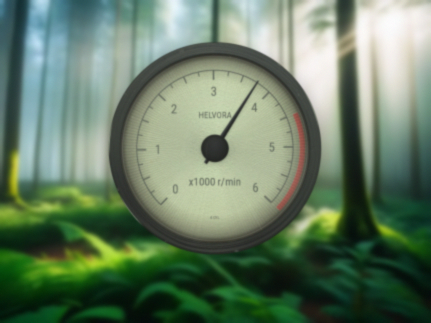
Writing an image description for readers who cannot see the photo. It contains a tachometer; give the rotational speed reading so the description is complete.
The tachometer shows 3750 rpm
